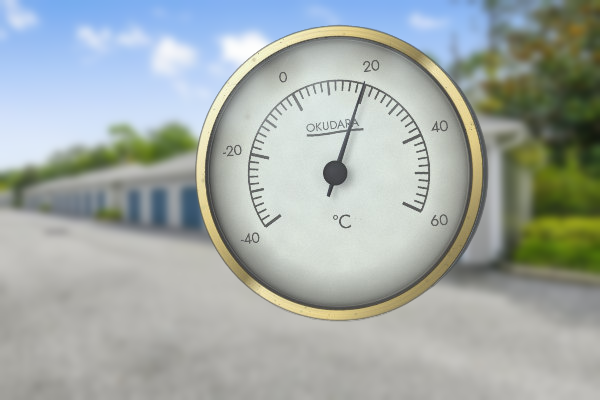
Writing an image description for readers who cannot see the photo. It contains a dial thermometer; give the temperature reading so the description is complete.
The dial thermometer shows 20 °C
